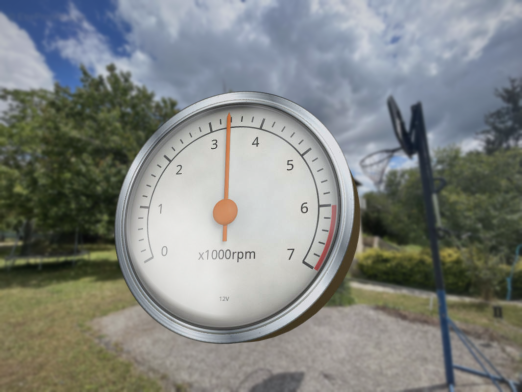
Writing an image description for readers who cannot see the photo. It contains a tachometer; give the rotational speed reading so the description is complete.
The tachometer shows 3400 rpm
